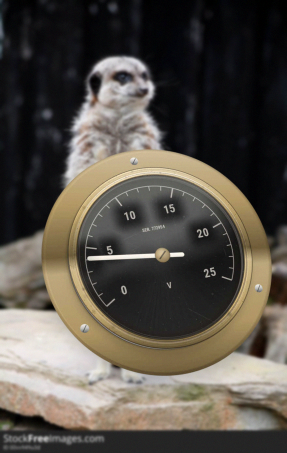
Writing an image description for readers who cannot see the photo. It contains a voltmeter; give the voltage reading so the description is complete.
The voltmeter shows 4 V
